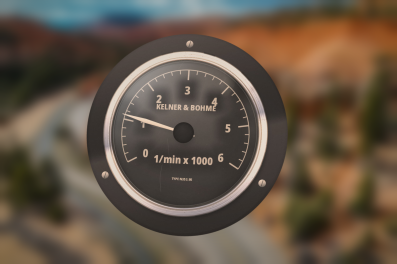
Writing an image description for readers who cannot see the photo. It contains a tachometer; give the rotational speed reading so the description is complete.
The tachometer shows 1100 rpm
